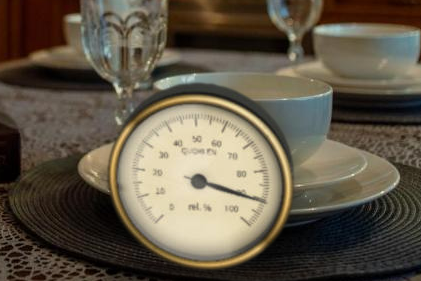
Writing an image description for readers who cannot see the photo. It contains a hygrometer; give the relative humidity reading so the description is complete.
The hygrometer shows 90 %
